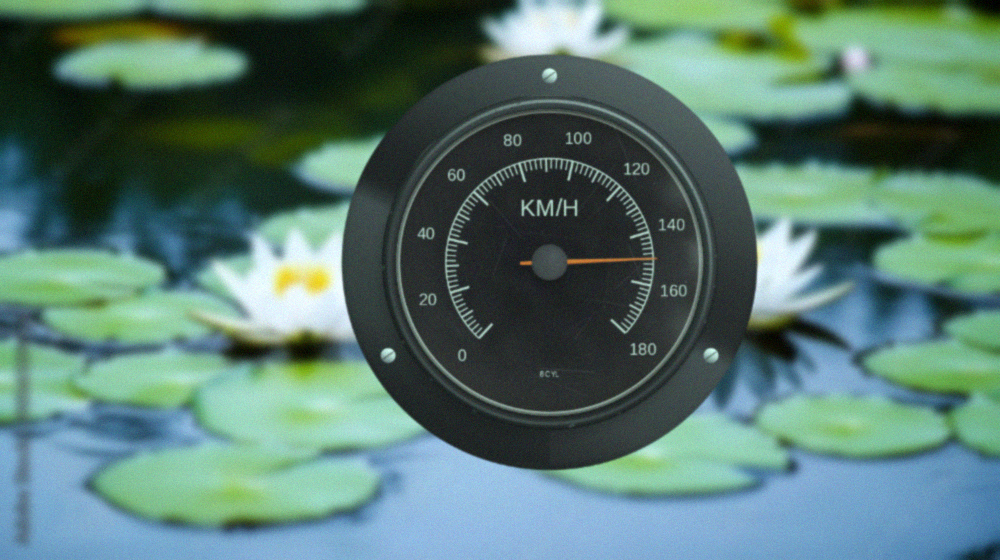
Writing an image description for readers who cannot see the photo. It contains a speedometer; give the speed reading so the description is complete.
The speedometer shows 150 km/h
